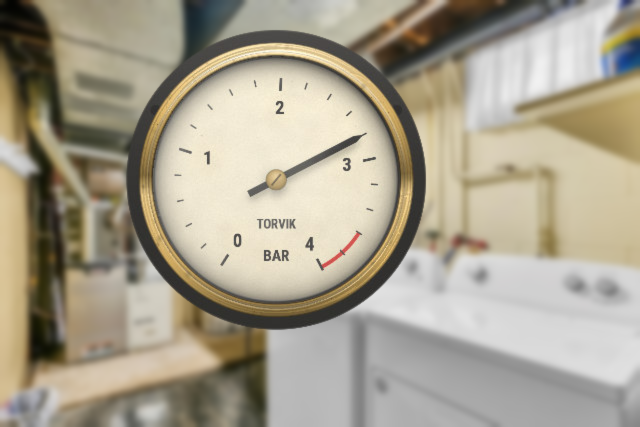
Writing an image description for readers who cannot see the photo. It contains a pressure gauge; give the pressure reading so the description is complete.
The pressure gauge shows 2.8 bar
